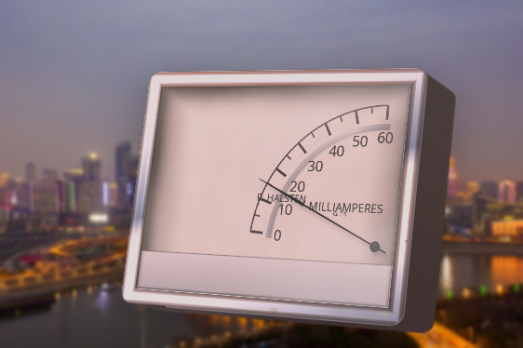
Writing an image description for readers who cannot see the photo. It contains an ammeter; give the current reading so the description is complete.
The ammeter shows 15 mA
